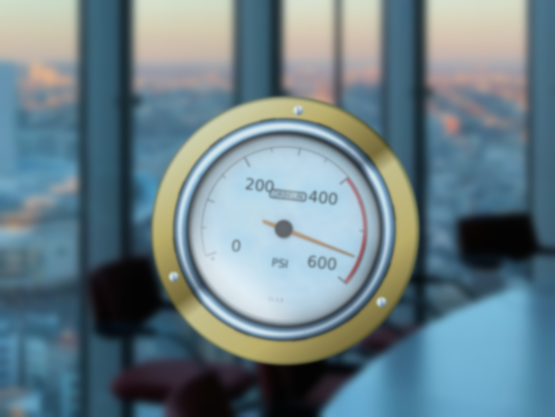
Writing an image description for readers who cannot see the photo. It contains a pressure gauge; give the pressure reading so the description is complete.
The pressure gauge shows 550 psi
